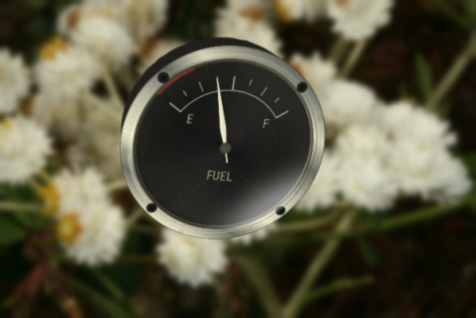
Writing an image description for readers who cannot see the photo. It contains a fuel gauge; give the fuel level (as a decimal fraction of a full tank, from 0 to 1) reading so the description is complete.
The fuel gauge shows 0.375
